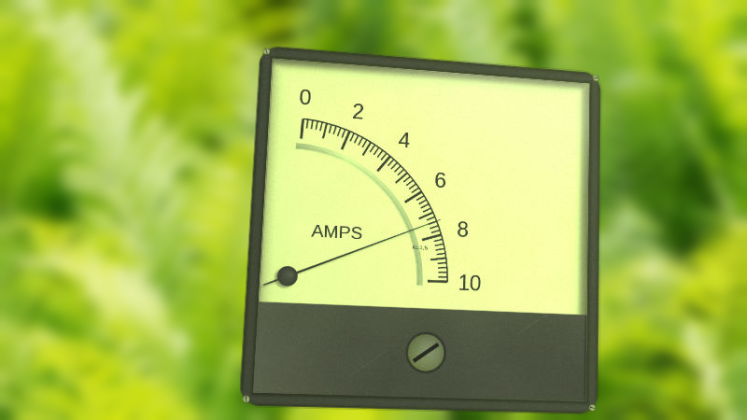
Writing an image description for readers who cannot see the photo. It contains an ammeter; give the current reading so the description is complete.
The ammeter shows 7.4 A
